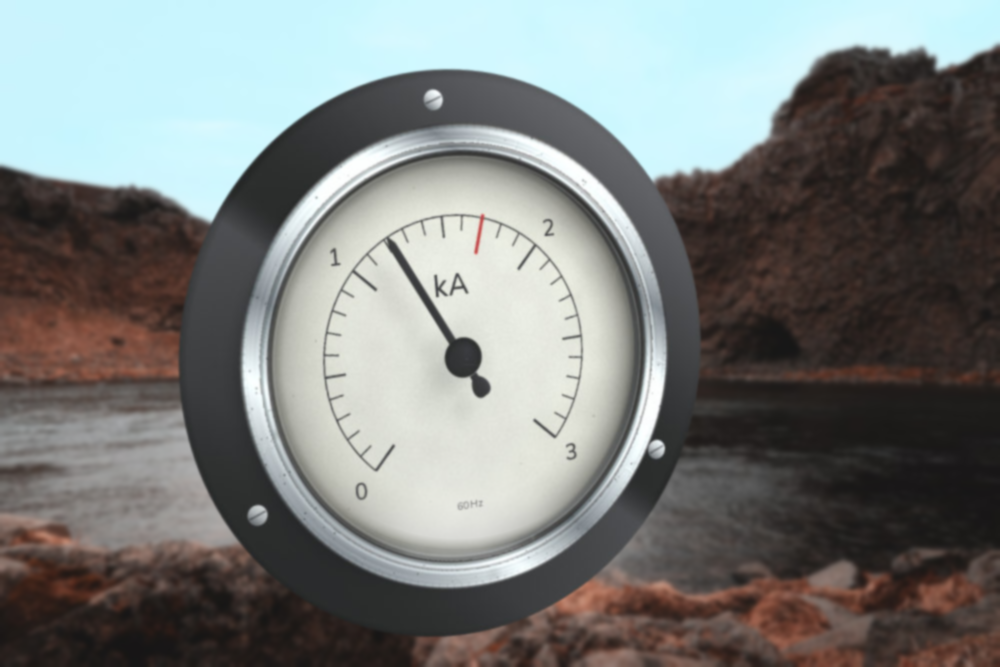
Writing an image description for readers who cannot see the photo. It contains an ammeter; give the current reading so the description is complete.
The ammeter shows 1.2 kA
